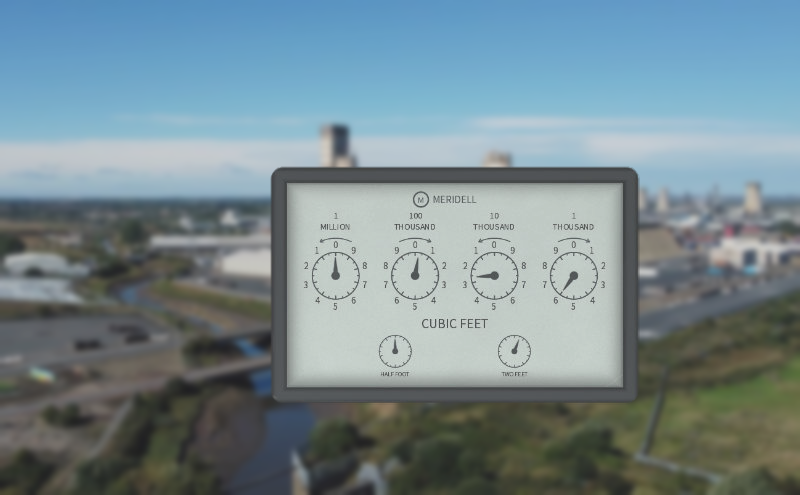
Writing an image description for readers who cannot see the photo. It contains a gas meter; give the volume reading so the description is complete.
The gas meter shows 2600 ft³
